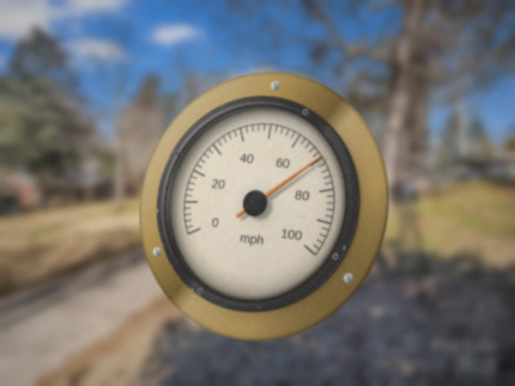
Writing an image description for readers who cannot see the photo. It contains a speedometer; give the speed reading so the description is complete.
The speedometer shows 70 mph
